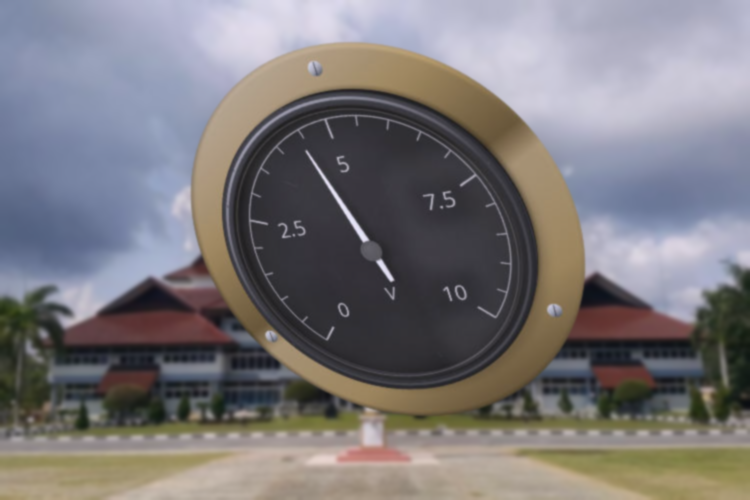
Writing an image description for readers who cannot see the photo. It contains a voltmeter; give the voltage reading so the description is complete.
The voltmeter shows 4.5 V
